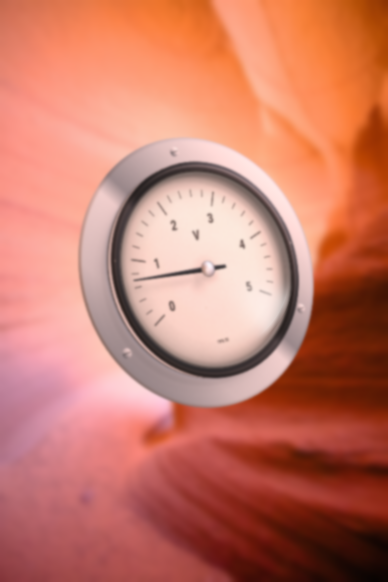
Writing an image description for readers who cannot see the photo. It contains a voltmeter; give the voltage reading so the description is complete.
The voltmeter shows 0.7 V
